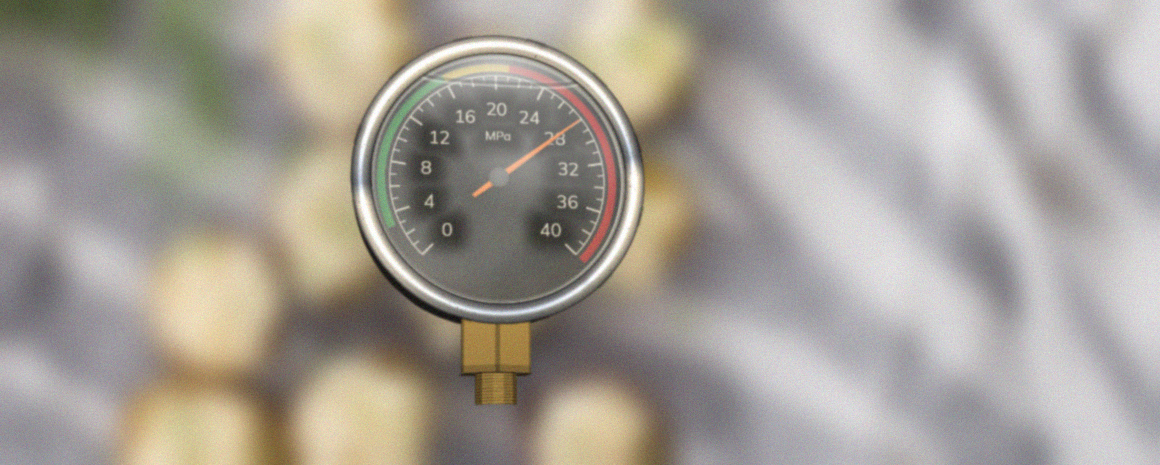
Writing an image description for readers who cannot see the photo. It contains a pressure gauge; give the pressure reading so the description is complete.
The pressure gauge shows 28 MPa
